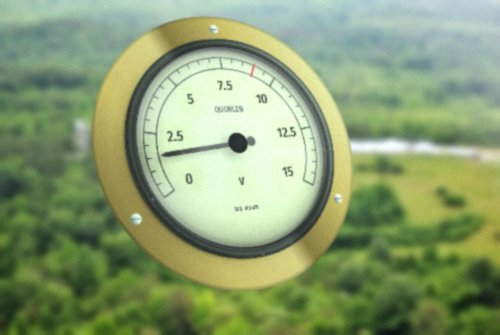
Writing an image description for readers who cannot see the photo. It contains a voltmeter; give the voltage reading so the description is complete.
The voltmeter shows 1.5 V
